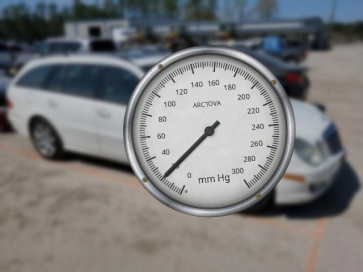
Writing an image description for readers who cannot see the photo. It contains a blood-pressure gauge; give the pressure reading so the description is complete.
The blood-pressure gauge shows 20 mmHg
